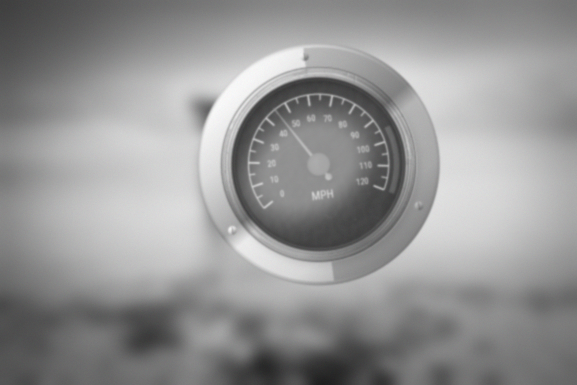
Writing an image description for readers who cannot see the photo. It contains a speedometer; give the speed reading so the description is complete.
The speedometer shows 45 mph
